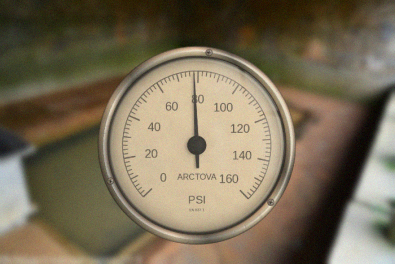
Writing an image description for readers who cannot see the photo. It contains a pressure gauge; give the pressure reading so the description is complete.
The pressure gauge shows 78 psi
